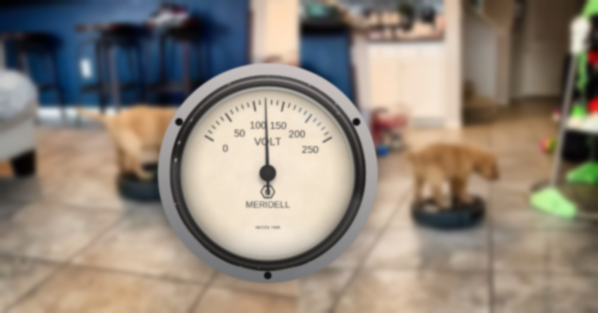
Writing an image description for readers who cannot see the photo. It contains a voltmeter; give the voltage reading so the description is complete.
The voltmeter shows 120 V
